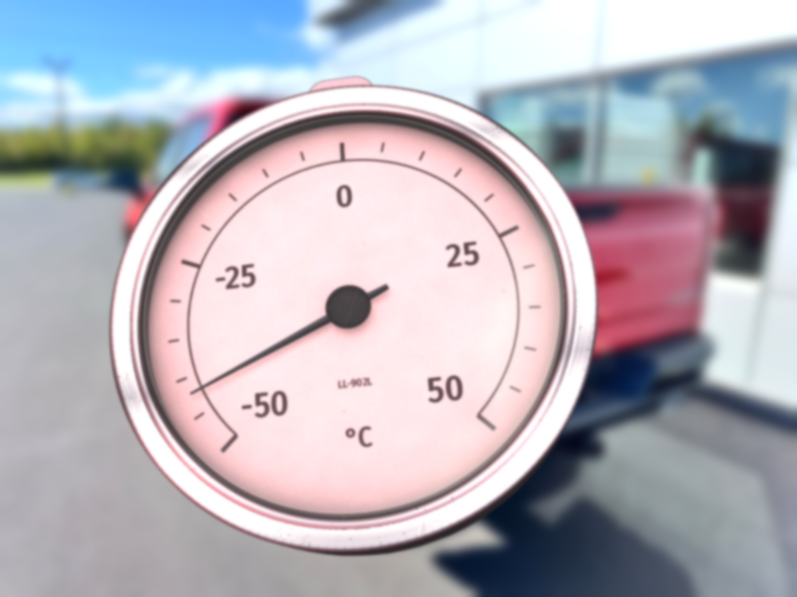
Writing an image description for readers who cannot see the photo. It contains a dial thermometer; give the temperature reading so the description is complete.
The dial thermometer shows -42.5 °C
